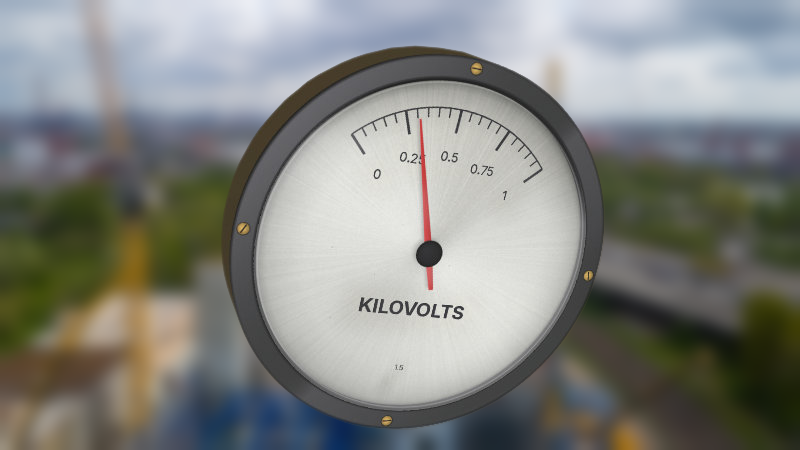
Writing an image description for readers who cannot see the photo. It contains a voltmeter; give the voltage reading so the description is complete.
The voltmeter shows 0.3 kV
